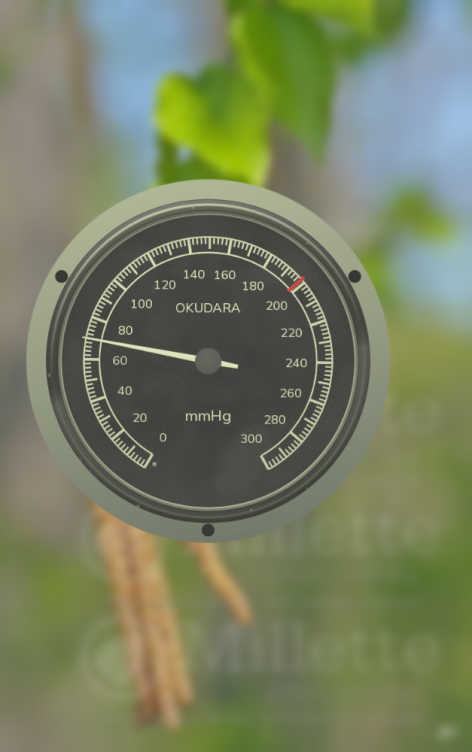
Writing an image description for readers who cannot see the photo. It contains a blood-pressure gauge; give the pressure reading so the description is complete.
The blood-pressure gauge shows 70 mmHg
